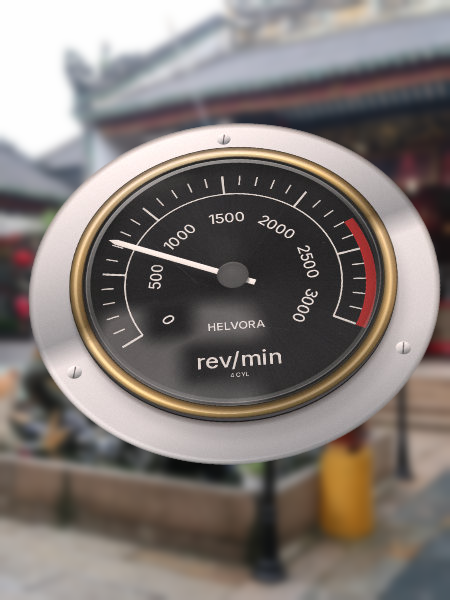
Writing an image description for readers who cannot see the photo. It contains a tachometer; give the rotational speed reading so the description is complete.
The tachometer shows 700 rpm
